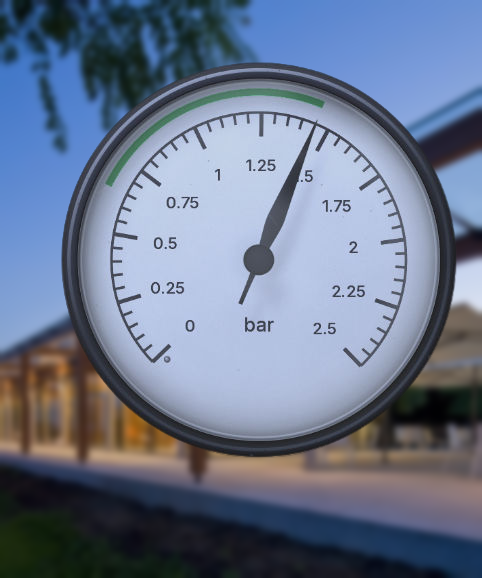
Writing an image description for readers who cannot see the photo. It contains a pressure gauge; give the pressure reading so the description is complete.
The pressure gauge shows 1.45 bar
